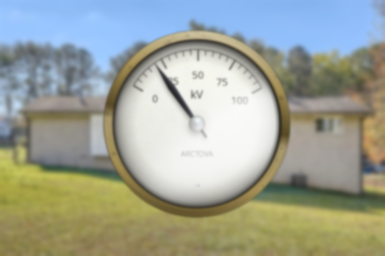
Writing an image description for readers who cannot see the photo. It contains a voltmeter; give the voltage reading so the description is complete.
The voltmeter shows 20 kV
